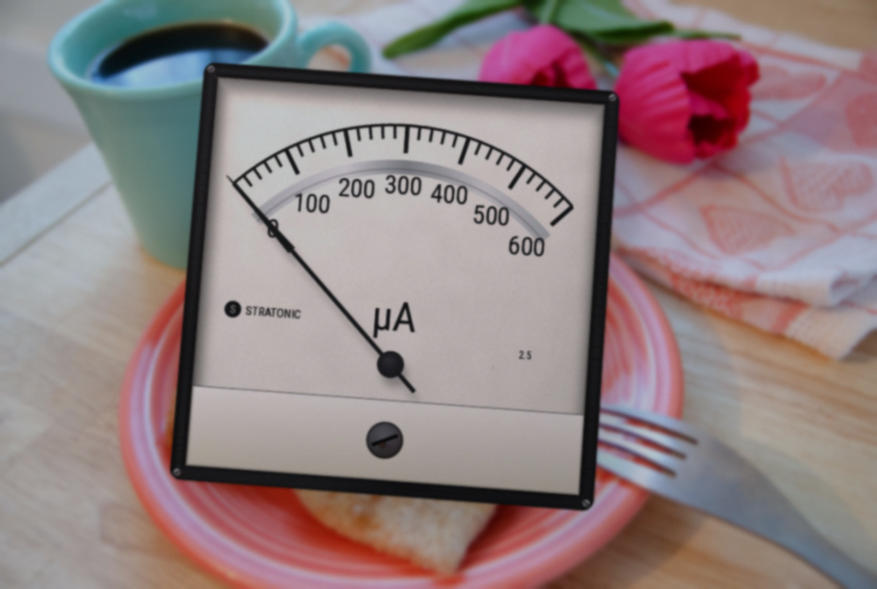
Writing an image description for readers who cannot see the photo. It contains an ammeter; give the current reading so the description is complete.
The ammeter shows 0 µA
